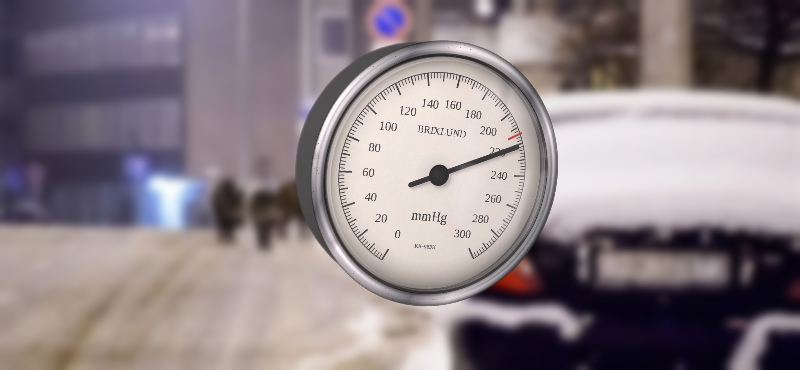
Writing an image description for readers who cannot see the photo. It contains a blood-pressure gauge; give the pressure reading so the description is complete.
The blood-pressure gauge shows 220 mmHg
